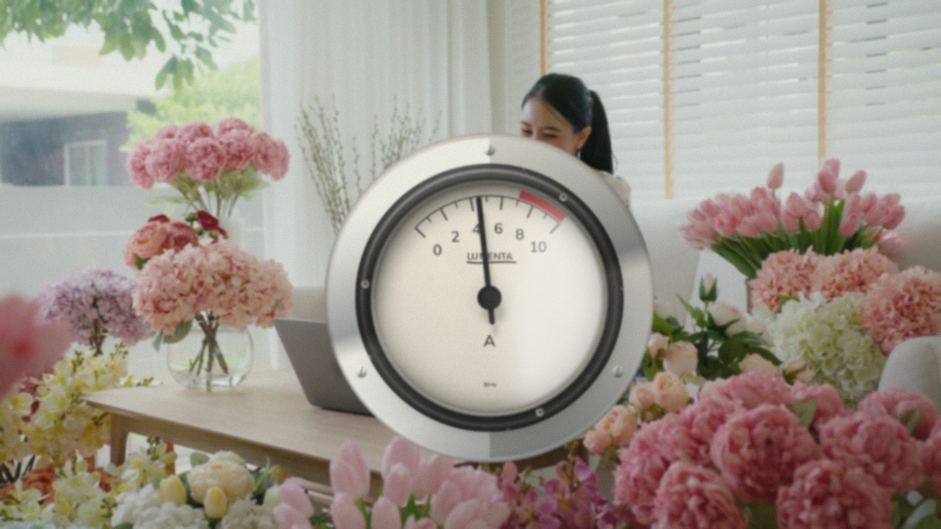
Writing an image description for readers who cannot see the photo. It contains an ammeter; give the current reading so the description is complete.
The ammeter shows 4.5 A
